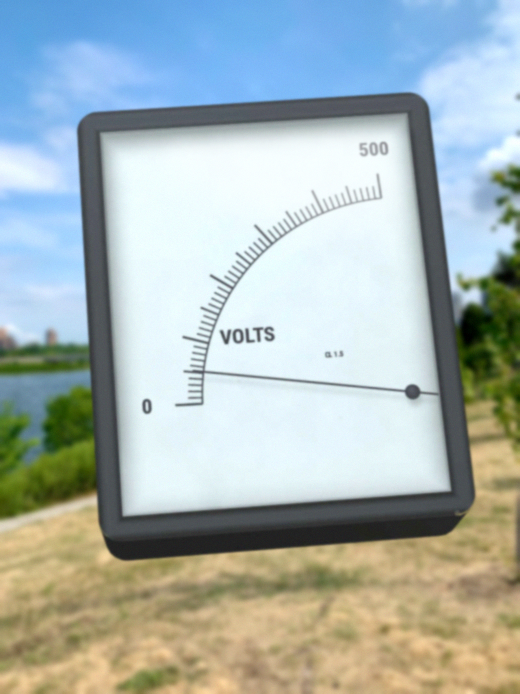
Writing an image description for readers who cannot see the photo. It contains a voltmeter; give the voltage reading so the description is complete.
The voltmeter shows 50 V
